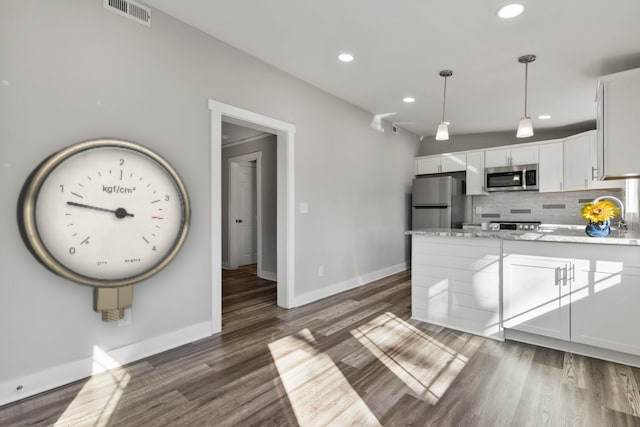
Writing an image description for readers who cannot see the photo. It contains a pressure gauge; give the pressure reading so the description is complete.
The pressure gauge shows 0.8 kg/cm²
